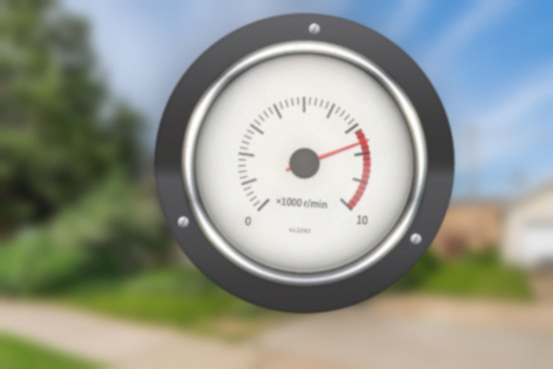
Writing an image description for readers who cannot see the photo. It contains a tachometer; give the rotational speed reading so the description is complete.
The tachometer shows 7600 rpm
